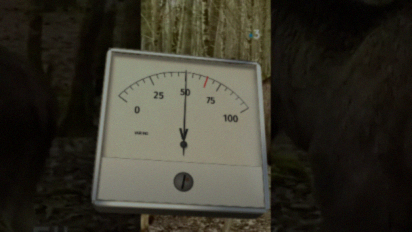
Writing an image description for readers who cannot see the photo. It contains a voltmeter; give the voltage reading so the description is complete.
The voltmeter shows 50 V
